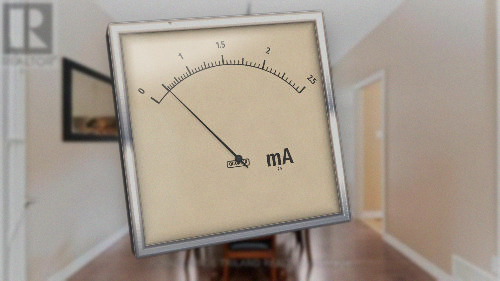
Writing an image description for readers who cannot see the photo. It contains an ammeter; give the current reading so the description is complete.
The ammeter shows 0.5 mA
